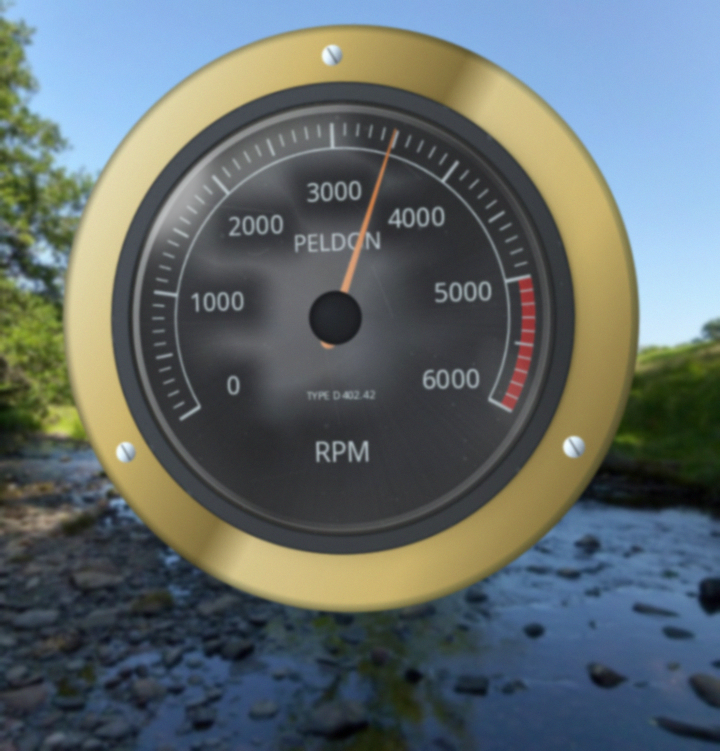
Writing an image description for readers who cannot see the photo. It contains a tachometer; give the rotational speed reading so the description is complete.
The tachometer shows 3500 rpm
